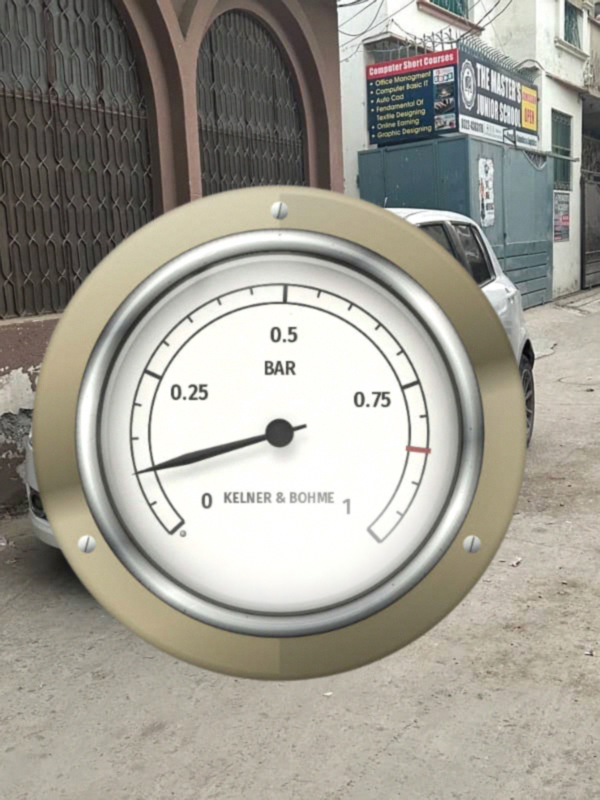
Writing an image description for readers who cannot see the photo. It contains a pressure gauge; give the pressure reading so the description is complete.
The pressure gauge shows 0.1 bar
